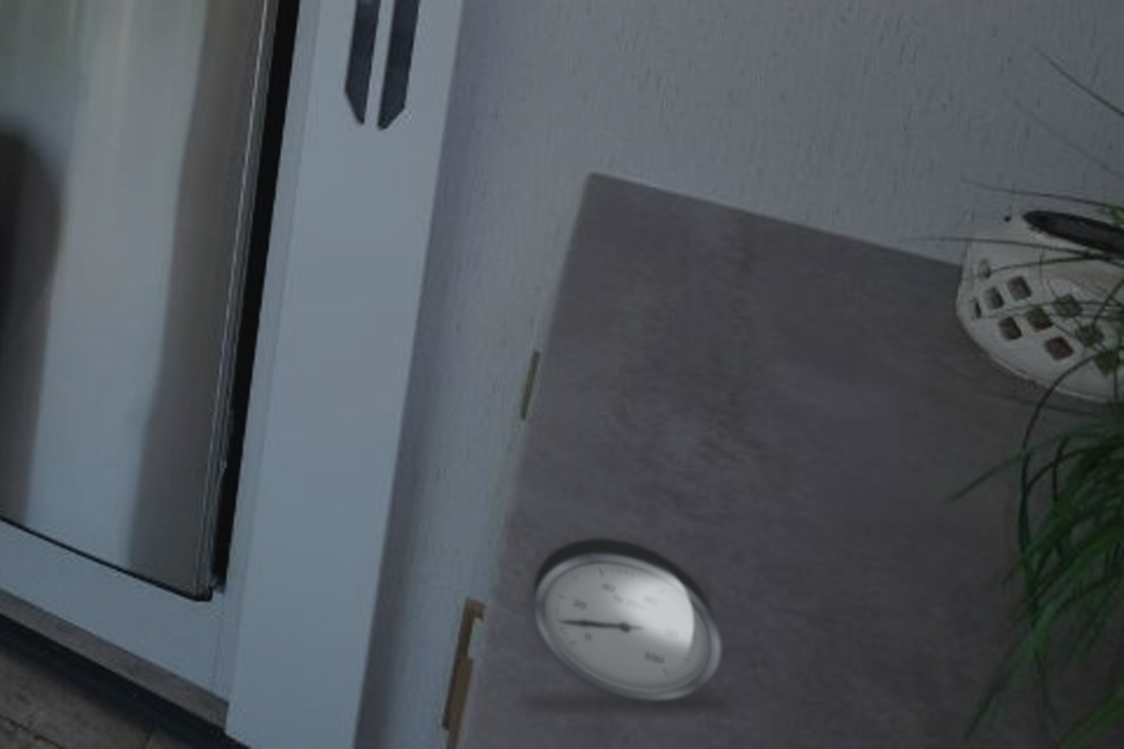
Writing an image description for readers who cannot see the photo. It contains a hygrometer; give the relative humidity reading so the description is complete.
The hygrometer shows 10 %
